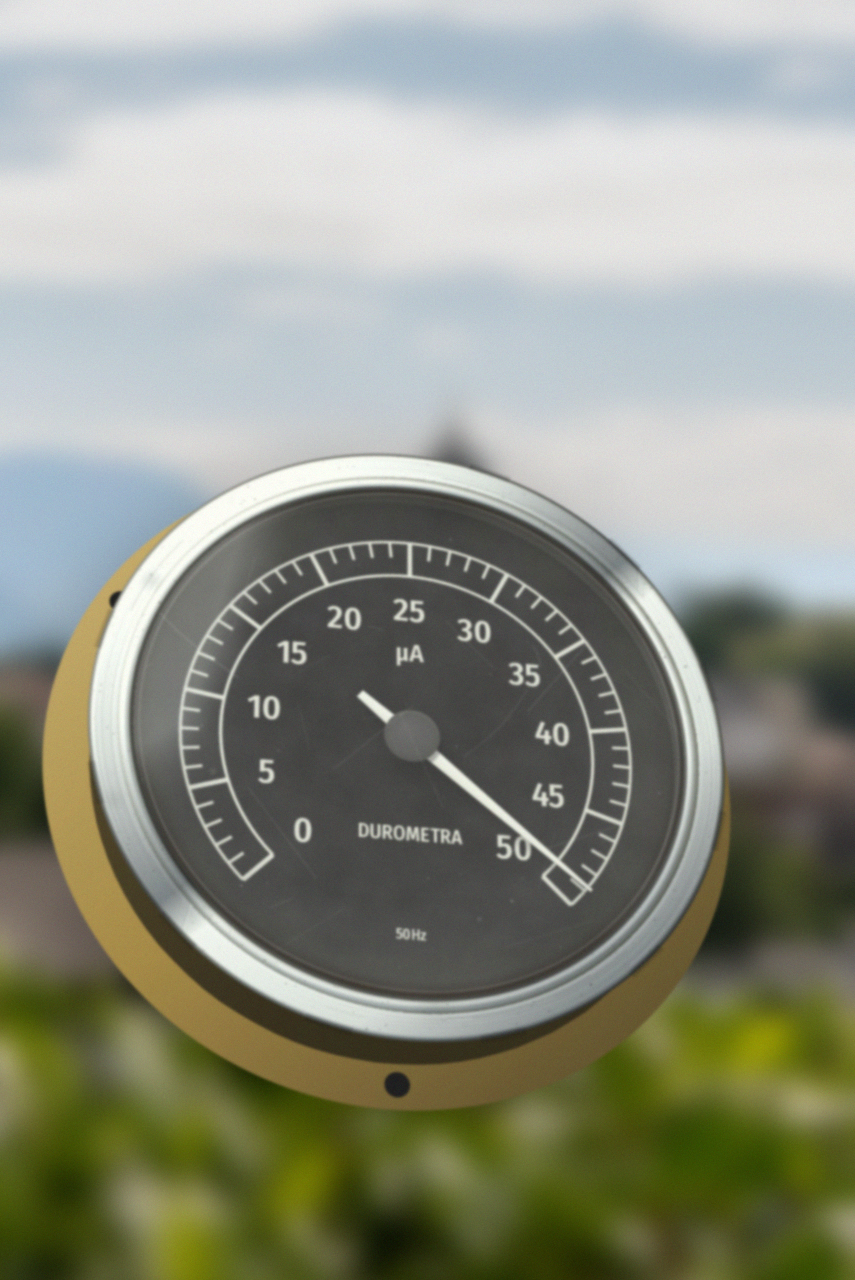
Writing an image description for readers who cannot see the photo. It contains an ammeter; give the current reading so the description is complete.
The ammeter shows 49 µA
